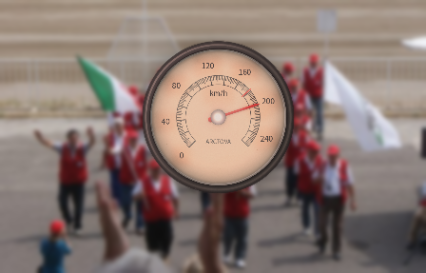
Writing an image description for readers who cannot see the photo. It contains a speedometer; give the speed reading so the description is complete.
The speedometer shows 200 km/h
